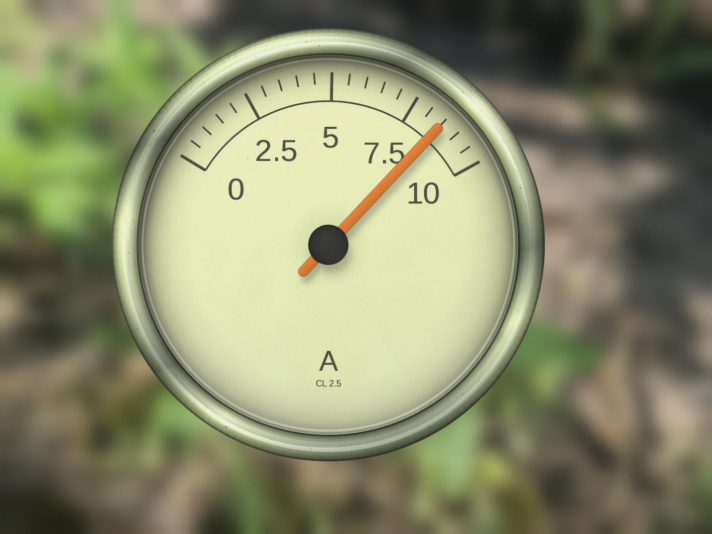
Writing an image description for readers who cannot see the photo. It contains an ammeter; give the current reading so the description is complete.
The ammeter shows 8.5 A
